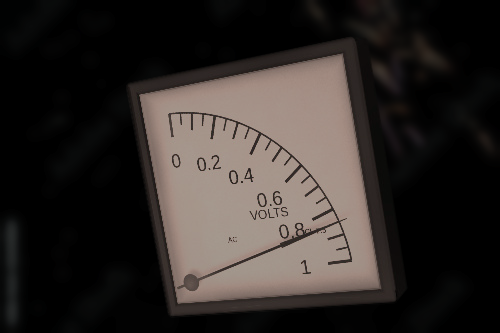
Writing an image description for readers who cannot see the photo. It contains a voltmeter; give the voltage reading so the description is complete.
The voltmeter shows 0.85 V
